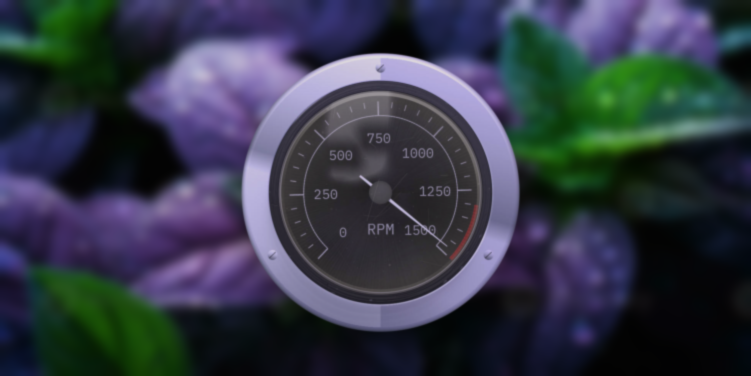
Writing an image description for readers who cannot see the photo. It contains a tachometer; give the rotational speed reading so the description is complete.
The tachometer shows 1475 rpm
